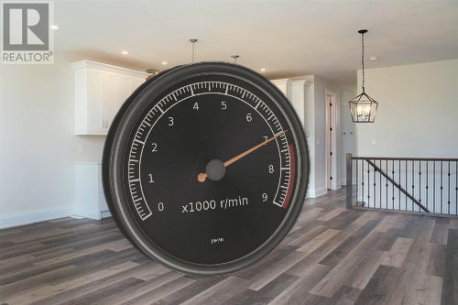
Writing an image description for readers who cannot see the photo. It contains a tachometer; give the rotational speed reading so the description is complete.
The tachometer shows 7000 rpm
